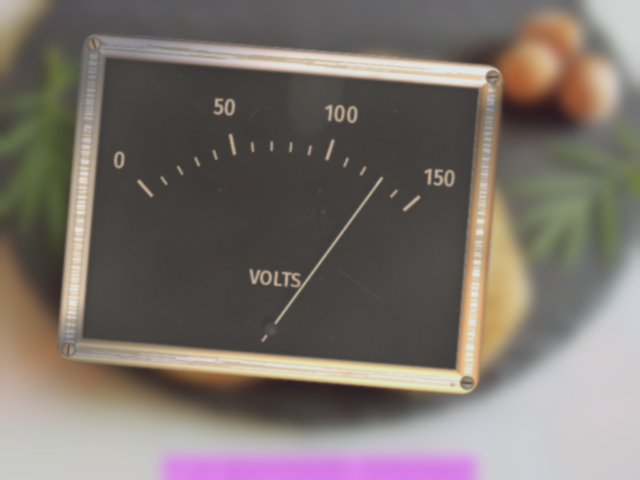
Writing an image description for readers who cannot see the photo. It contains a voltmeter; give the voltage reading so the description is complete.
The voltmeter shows 130 V
